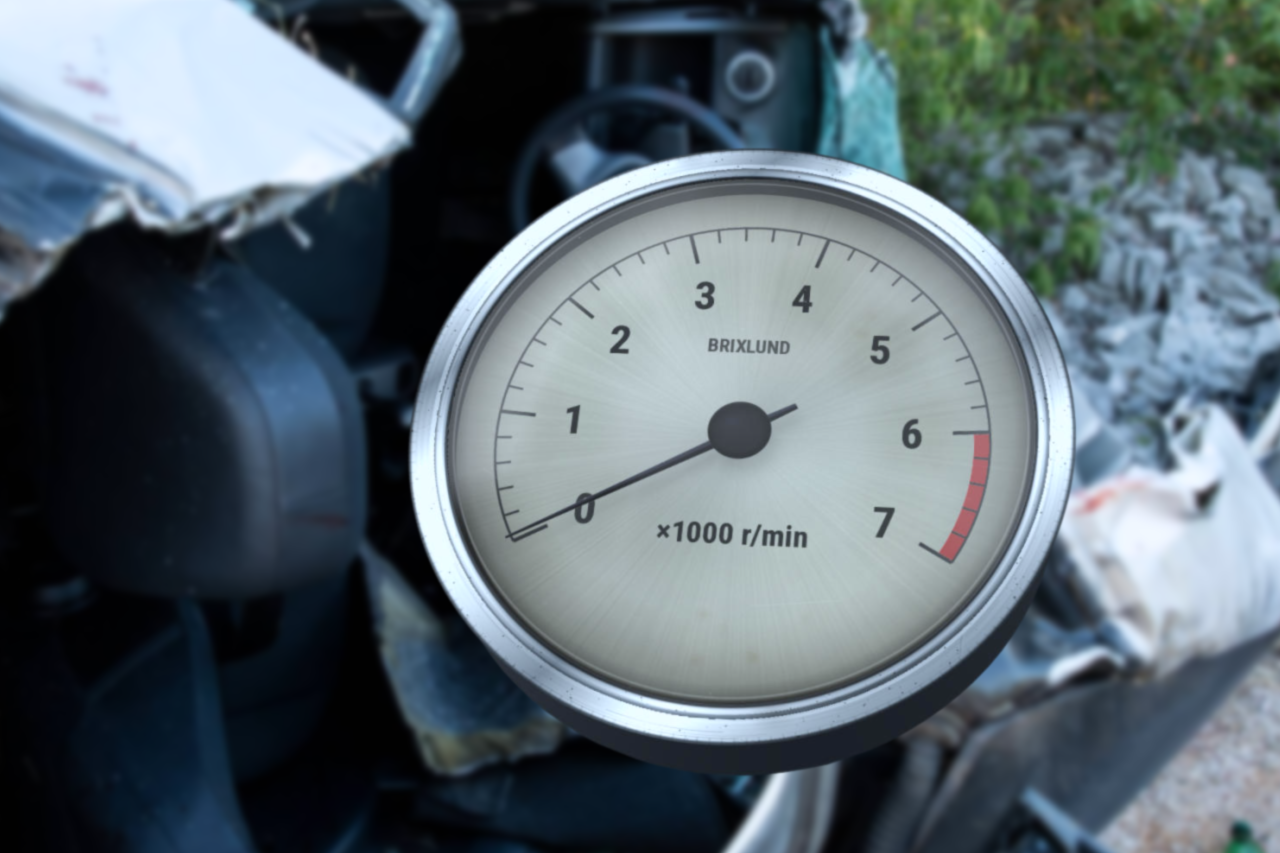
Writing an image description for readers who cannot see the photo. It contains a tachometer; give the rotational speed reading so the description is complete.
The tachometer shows 0 rpm
